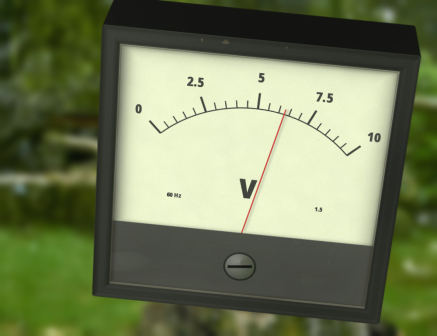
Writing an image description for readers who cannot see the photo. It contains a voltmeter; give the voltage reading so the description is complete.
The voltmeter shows 6.25 V
